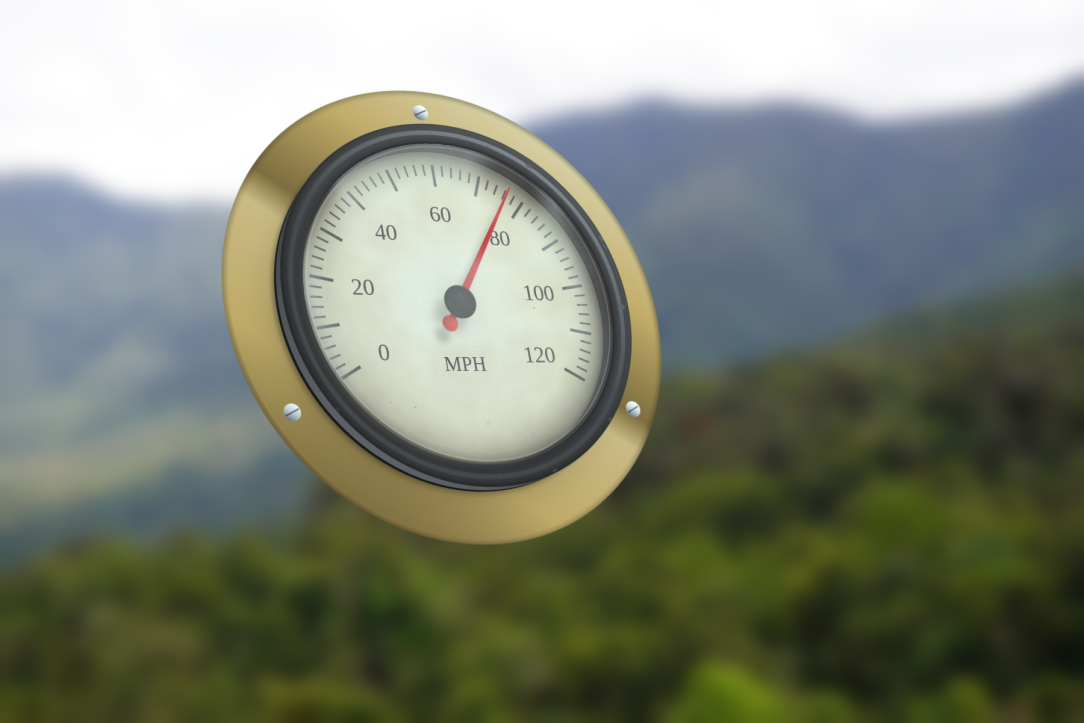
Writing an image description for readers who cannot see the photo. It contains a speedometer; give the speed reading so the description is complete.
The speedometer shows 76 mph
